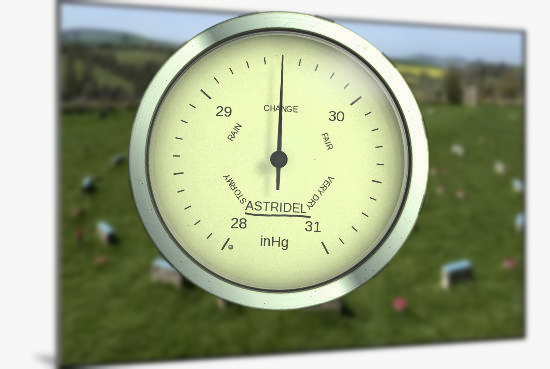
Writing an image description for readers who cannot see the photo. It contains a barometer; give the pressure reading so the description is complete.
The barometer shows 29.5 inHg
